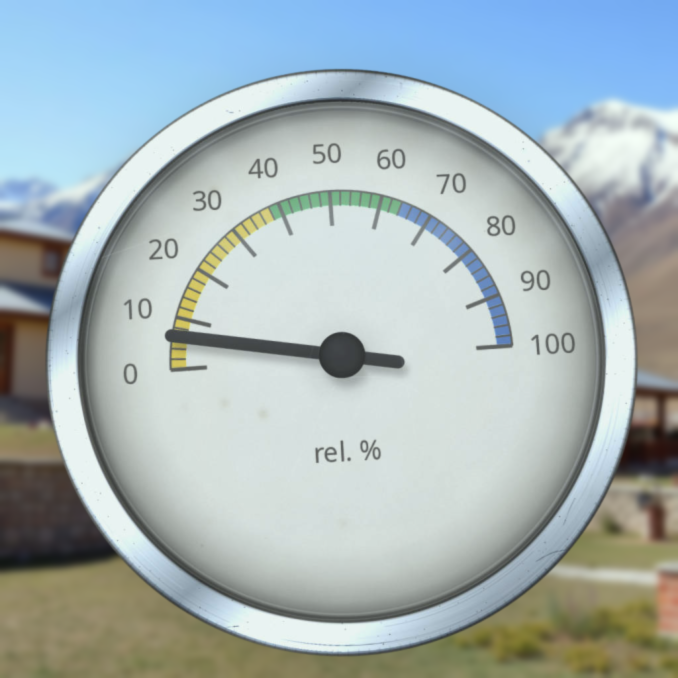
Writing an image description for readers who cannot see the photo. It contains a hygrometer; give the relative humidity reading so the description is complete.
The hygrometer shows 6 %
